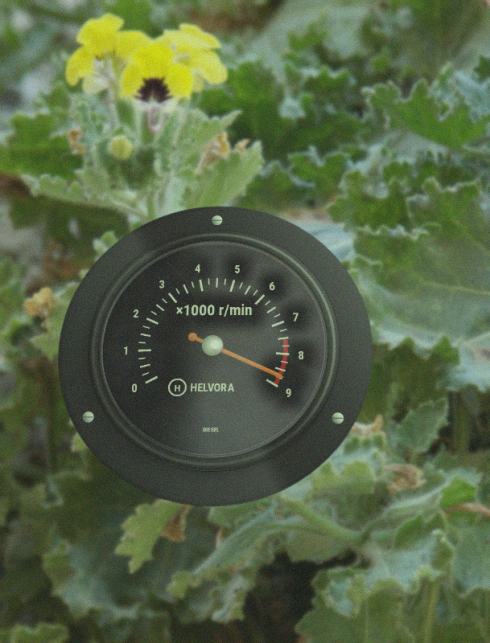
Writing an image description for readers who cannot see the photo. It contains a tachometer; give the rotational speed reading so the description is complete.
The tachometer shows 8750 rpm
